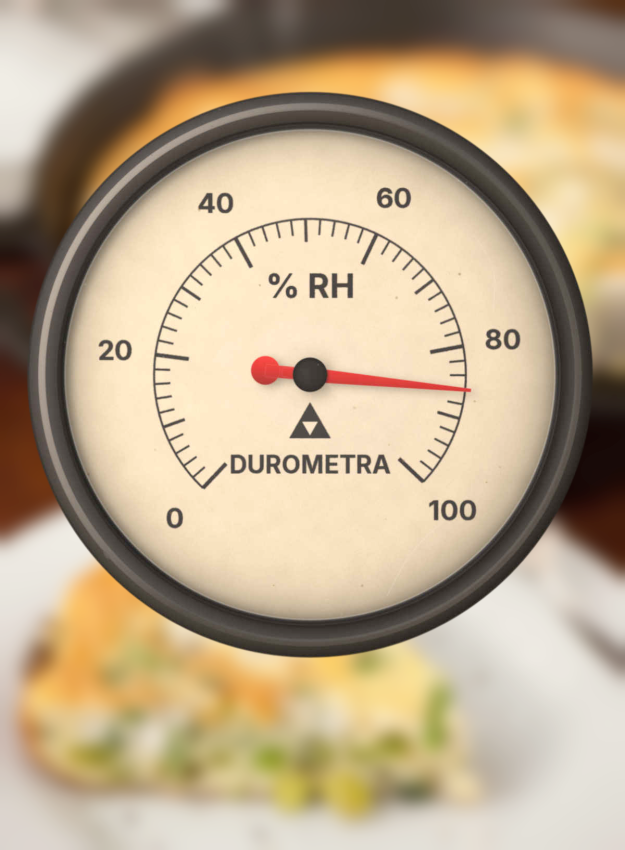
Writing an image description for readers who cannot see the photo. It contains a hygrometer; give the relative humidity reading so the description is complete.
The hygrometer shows 86 %
